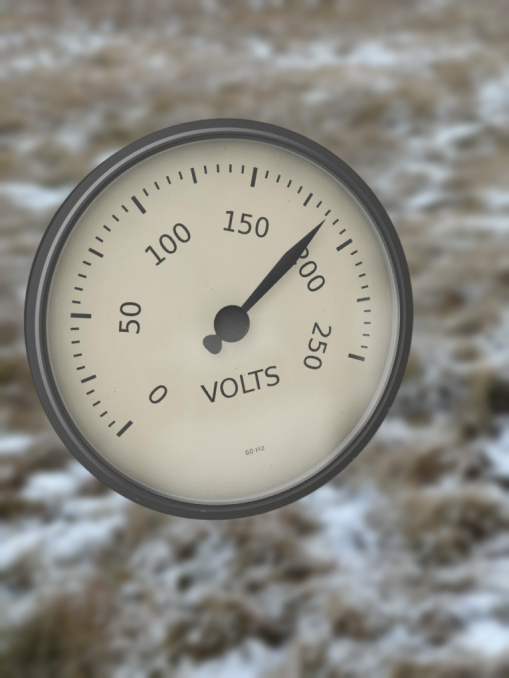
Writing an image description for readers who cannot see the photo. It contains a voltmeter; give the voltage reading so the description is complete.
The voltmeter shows 185 V
